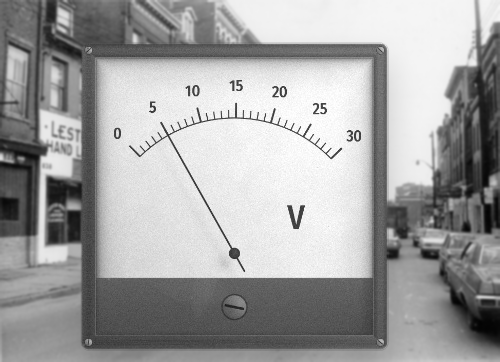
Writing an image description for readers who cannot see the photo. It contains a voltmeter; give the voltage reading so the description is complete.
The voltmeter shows 5 V
